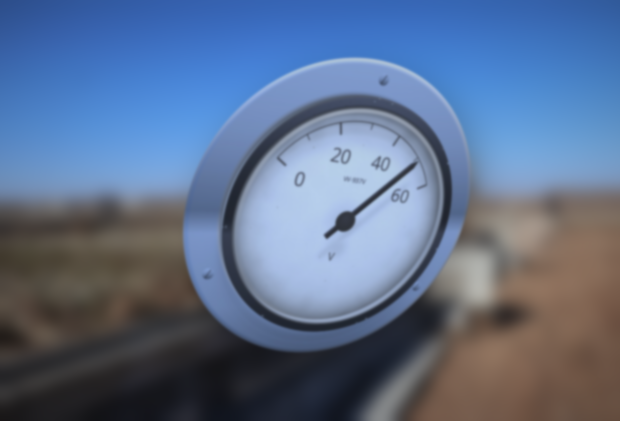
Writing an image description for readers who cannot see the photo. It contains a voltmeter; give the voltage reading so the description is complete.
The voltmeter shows 50 V
